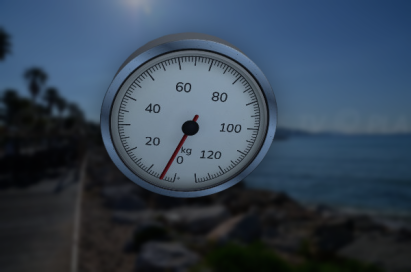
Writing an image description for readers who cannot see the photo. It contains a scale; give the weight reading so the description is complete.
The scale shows 5 kg
